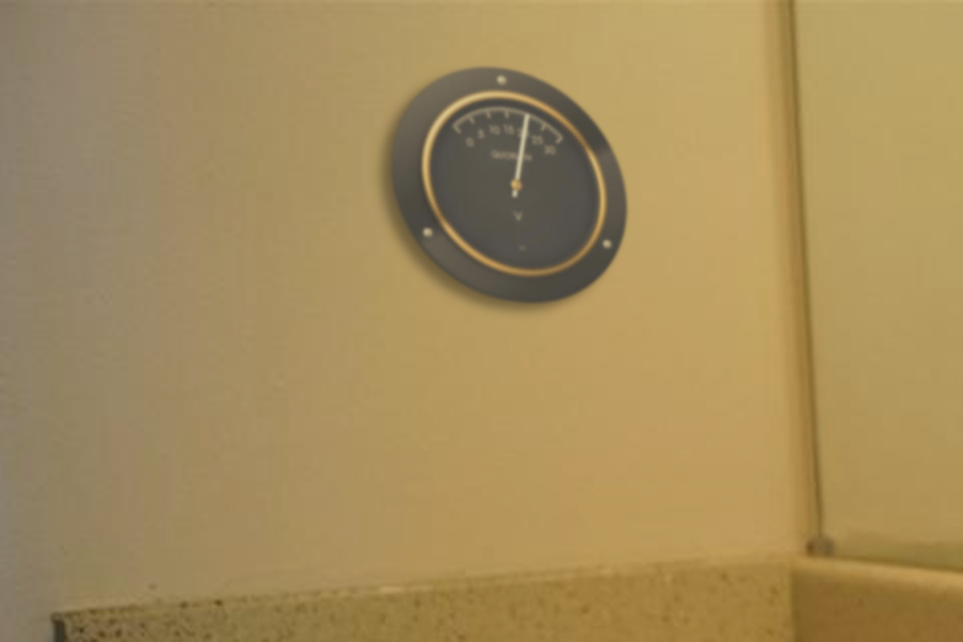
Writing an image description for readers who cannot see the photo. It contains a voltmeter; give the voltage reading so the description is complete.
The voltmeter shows 20 V
